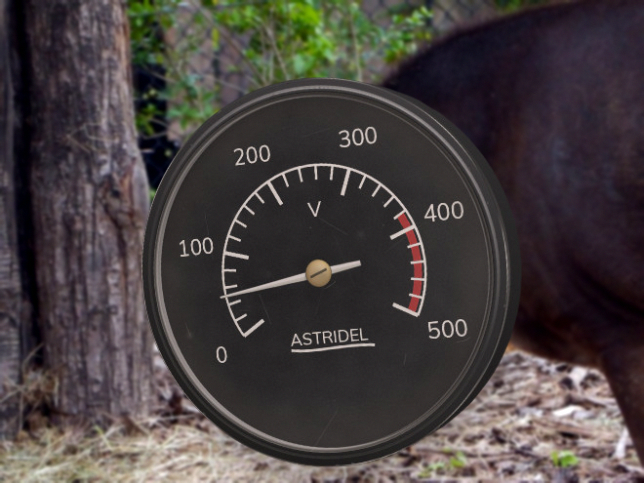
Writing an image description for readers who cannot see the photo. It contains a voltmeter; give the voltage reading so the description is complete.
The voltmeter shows 50 V
